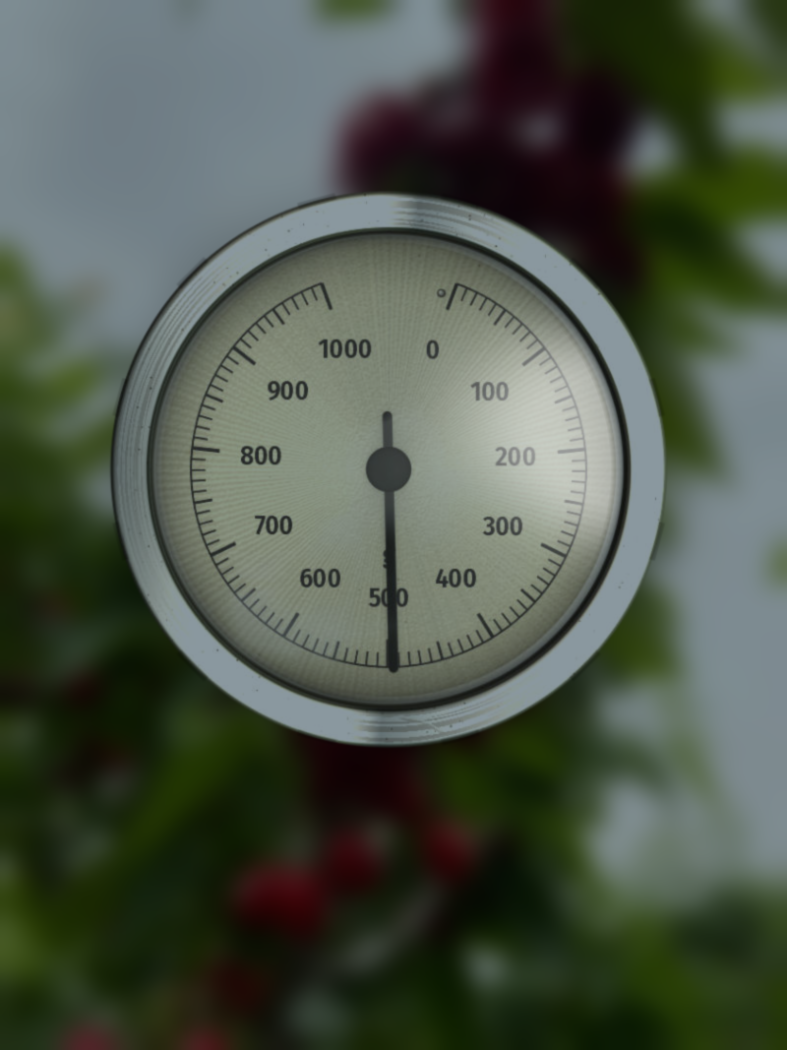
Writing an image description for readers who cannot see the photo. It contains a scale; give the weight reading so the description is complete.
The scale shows 495 g
